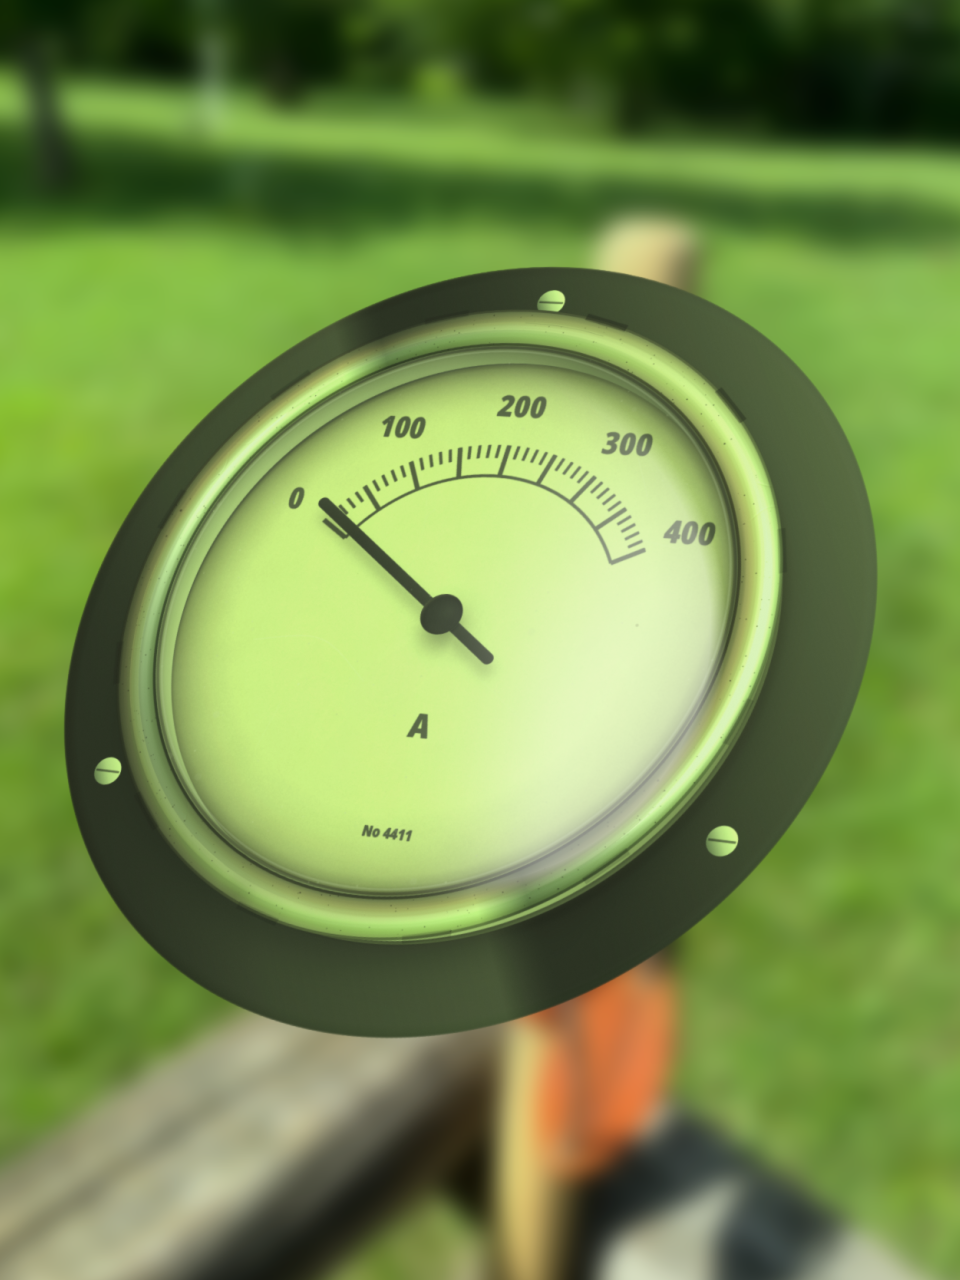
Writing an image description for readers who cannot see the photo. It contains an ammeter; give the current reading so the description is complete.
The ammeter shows 10 A
